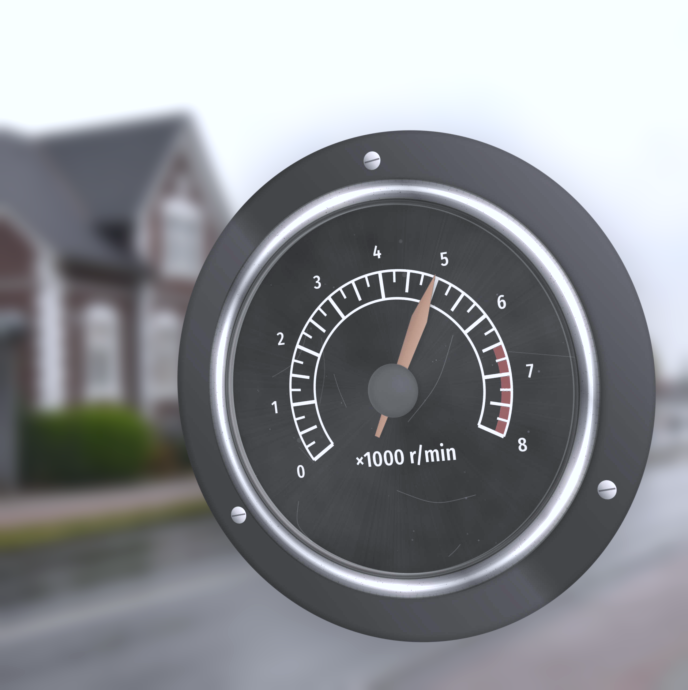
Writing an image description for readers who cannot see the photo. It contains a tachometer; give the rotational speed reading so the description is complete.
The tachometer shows 5000 rpm
